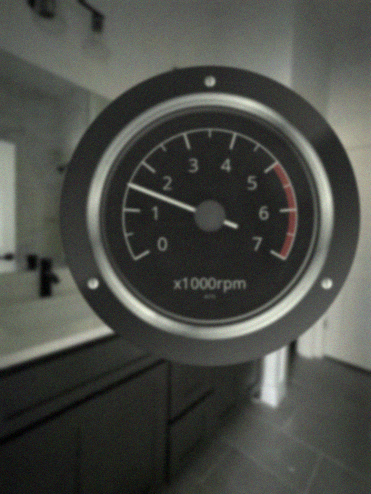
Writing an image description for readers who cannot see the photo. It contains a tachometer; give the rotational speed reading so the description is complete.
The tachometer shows 1500 rpm
